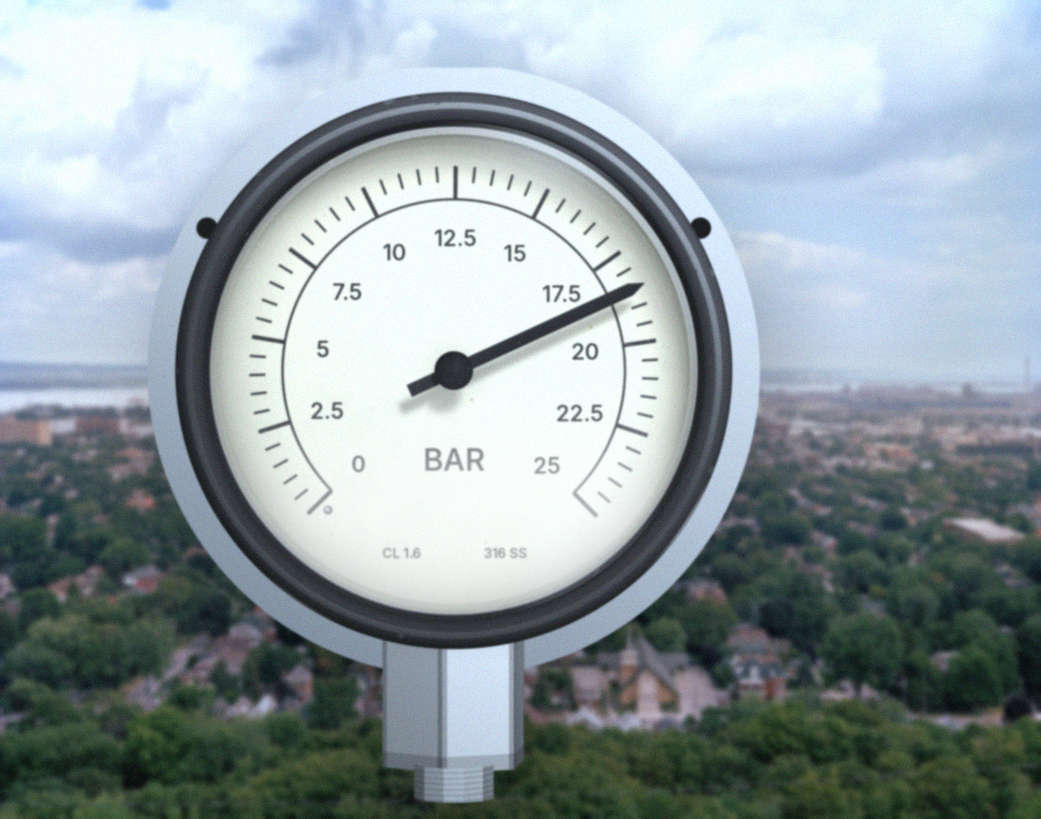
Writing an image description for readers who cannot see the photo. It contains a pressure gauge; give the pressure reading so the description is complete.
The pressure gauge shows 18.5 bar
